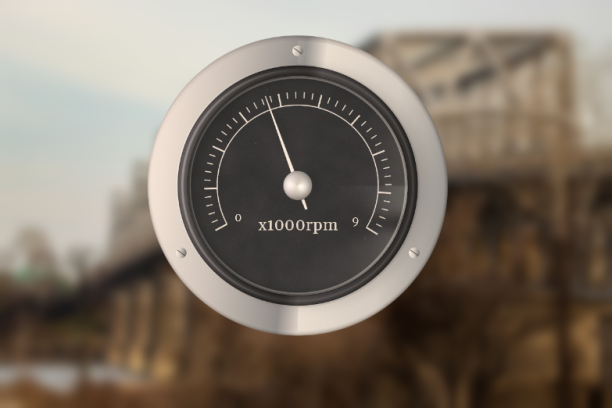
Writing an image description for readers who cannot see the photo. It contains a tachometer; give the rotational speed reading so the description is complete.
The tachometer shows 3700 rpm
